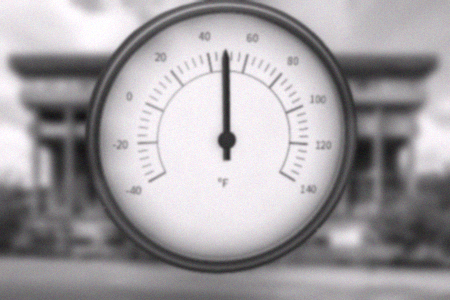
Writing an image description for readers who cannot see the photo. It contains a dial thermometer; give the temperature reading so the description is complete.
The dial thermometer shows 48 °F
